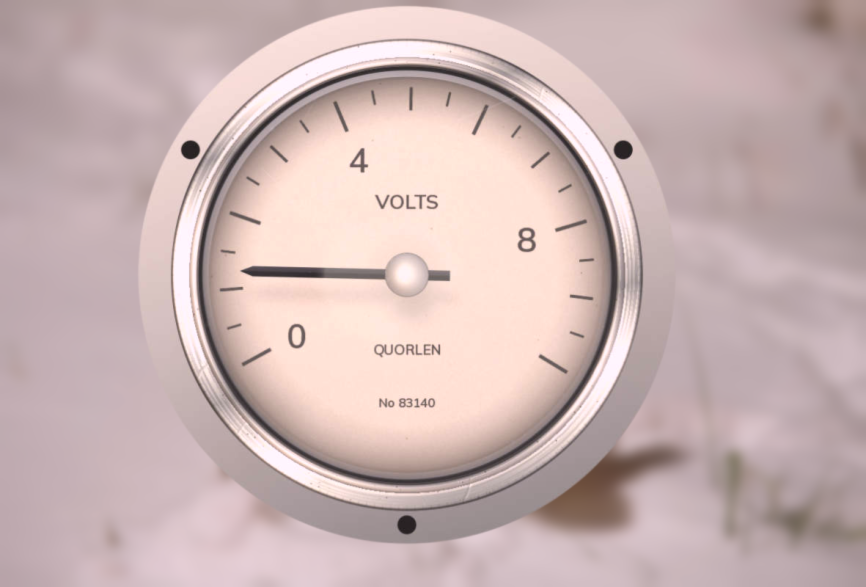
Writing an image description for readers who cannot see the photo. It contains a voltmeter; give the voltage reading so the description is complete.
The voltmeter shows 1.25 V
